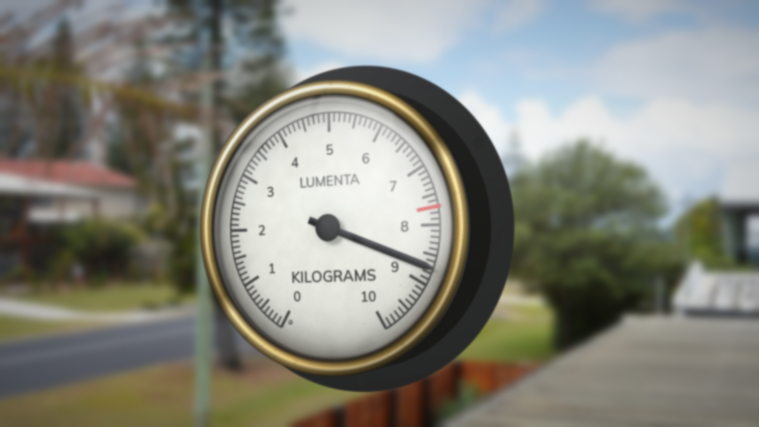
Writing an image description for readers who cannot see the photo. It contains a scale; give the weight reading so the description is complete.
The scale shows 8.7 kg
